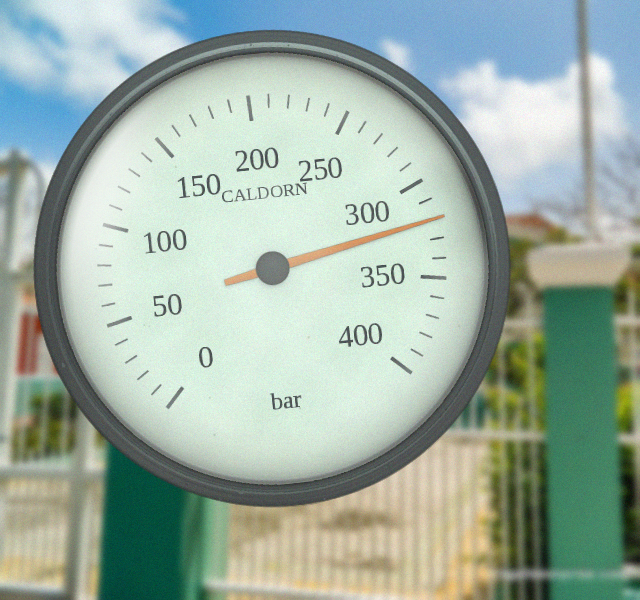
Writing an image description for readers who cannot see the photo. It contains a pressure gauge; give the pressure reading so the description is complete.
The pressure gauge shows 320 bar
